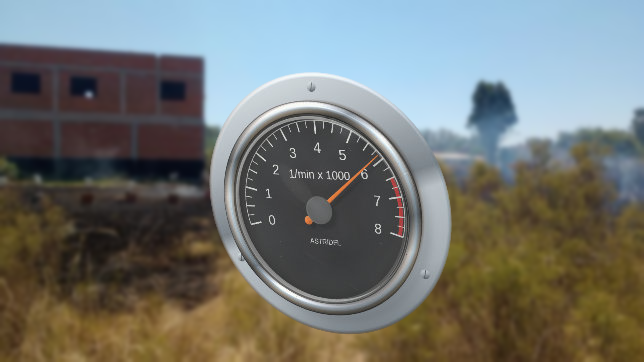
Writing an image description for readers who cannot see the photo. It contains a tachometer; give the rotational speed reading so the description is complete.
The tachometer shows 5875 rpm
